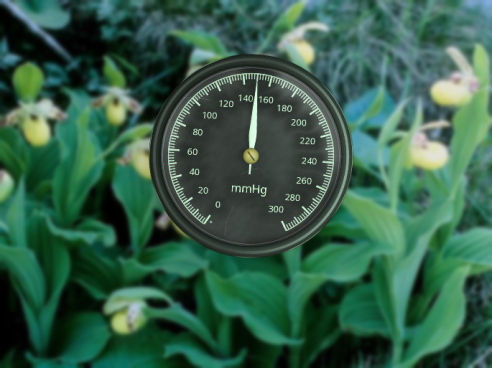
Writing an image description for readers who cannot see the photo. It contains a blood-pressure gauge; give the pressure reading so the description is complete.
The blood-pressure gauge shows 150 mmHg
